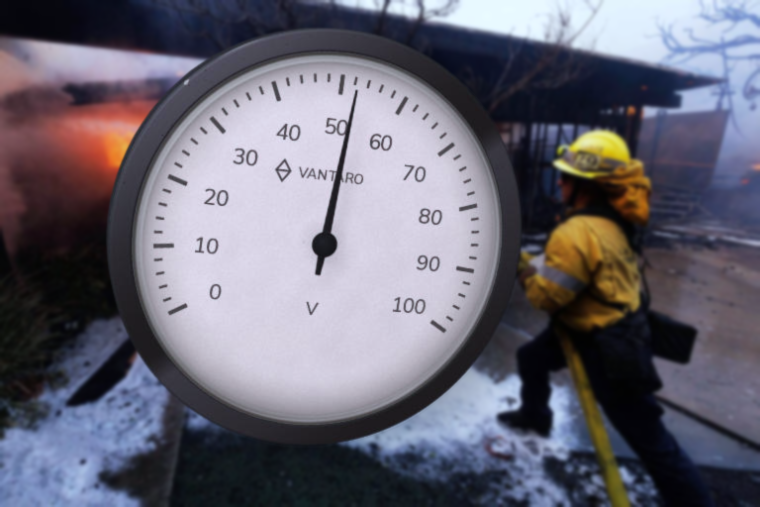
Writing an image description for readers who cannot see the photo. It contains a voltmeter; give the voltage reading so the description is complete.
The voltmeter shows 52 V
